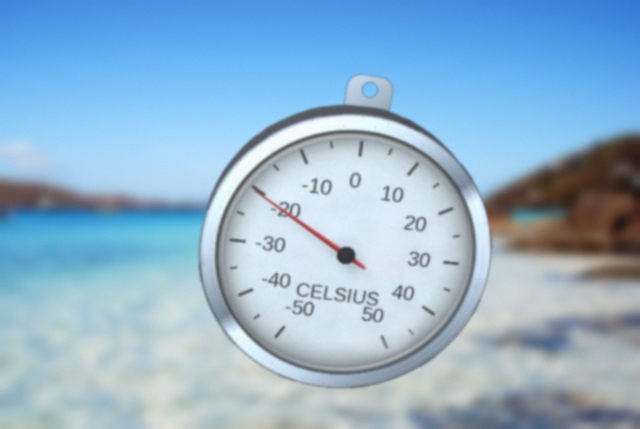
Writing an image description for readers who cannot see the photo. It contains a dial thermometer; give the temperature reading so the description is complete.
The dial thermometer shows -20 °C
